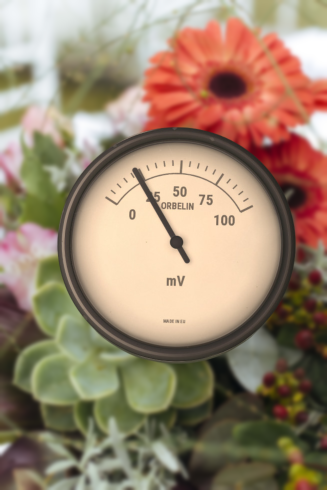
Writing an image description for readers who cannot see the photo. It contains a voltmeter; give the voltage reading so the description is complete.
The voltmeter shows 22.5 mV
